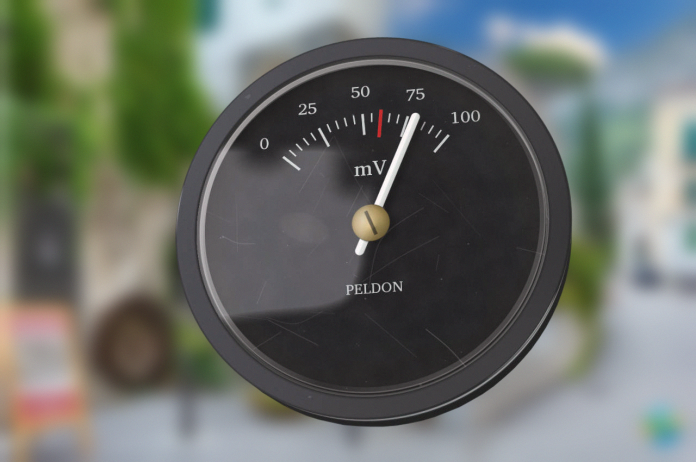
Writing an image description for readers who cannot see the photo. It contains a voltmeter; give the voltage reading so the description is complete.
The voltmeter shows 80 mV
